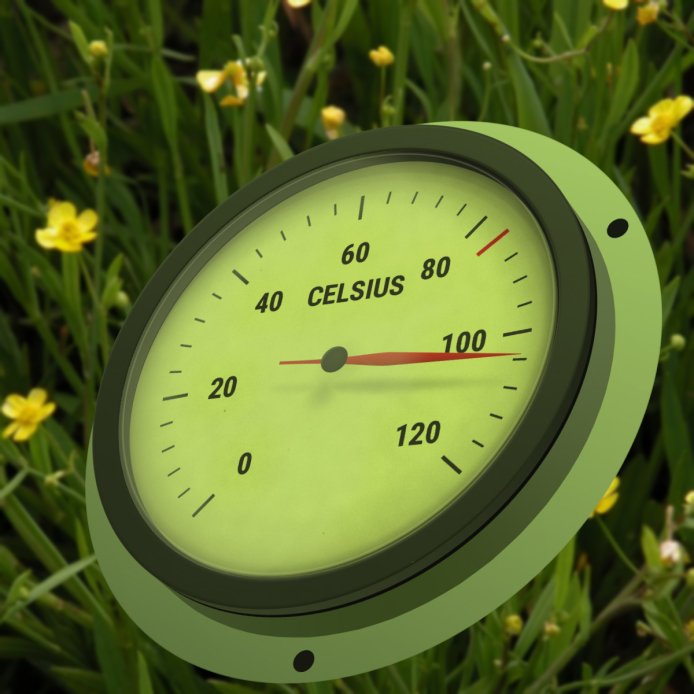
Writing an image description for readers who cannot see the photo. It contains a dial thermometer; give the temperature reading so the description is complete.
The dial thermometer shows 104 °C
